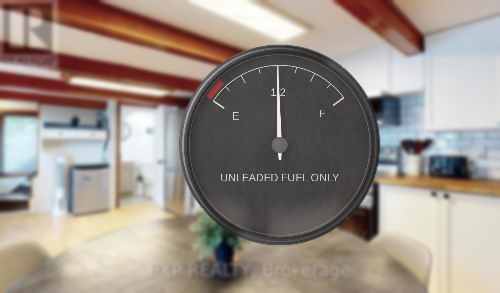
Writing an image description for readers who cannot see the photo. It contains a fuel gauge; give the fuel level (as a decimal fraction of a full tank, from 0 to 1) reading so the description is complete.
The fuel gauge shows 0.5
